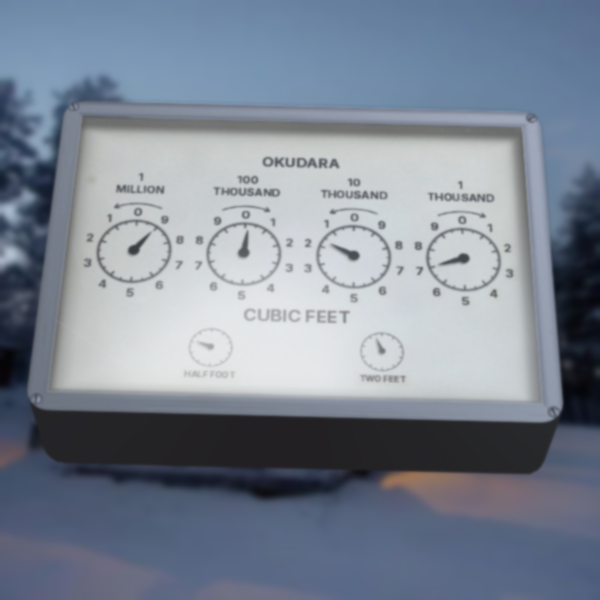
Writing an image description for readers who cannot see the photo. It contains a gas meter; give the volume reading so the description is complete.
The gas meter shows 901700 ft³
